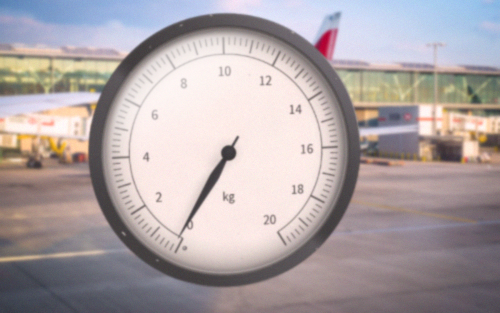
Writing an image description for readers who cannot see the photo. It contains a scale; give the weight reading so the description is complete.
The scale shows 0.2 kg
